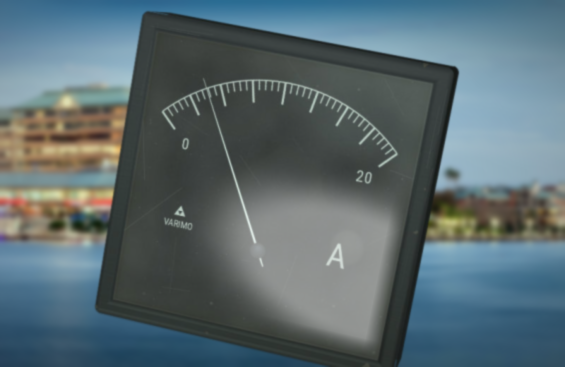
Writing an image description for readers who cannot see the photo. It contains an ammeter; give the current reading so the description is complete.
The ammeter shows 4 A
